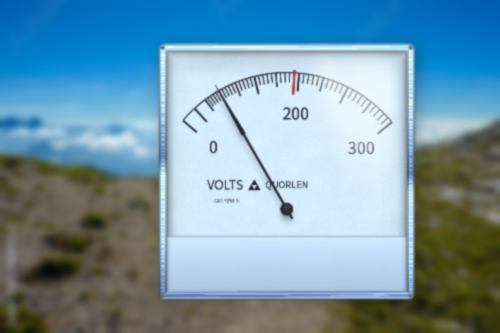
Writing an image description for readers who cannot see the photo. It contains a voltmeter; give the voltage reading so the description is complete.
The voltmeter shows 100 V
